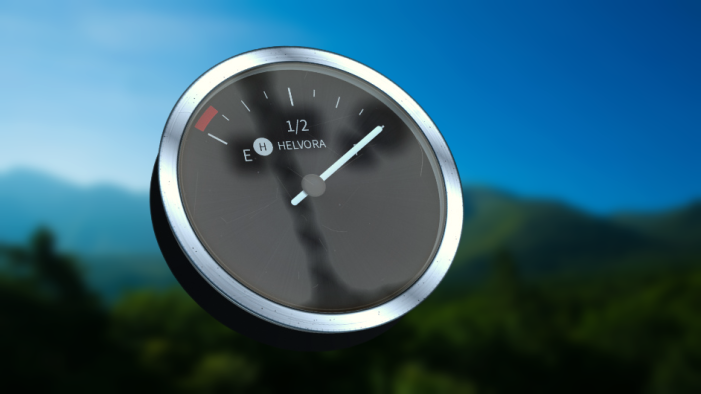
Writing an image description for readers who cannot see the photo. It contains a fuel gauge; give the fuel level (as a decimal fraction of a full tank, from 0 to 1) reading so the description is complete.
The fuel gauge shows 1
